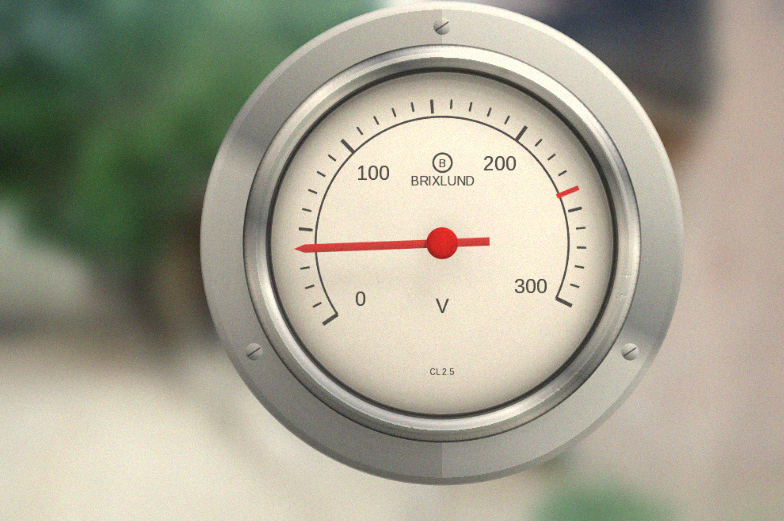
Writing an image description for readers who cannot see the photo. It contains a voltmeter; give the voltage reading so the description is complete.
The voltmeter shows 40 V
